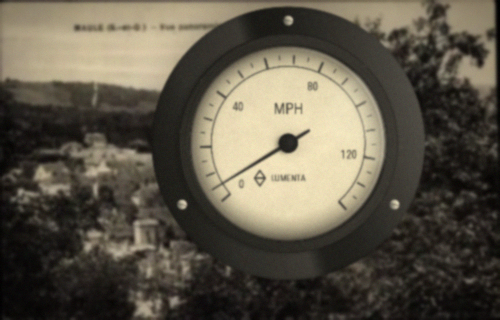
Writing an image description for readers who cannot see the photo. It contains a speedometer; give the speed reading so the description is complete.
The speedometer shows 5 mph
